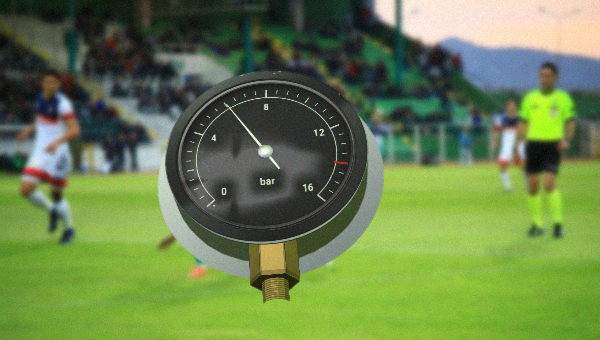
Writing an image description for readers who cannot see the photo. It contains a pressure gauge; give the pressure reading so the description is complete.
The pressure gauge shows 6 bar
